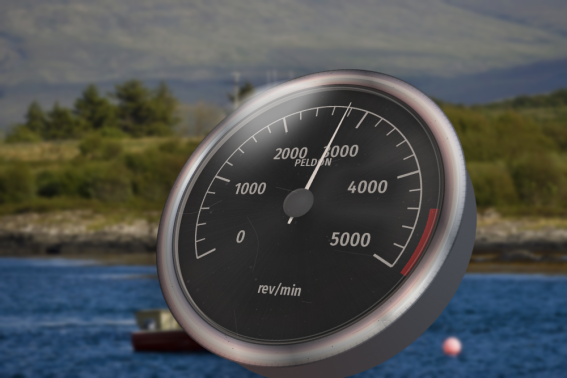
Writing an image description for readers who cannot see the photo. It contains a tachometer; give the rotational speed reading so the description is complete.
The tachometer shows 2800 rpm
